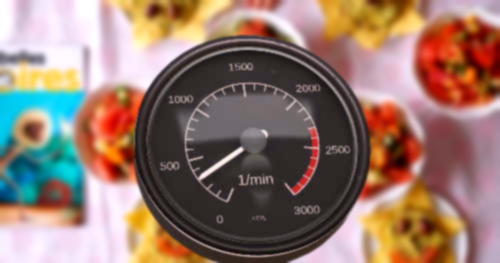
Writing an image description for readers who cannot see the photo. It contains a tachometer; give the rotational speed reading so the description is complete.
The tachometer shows 300 rpm
